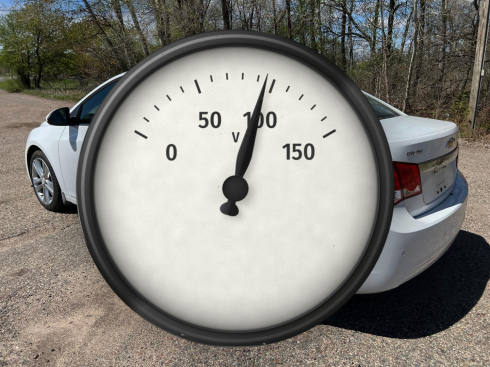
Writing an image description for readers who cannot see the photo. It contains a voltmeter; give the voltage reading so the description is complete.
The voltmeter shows 95 V
